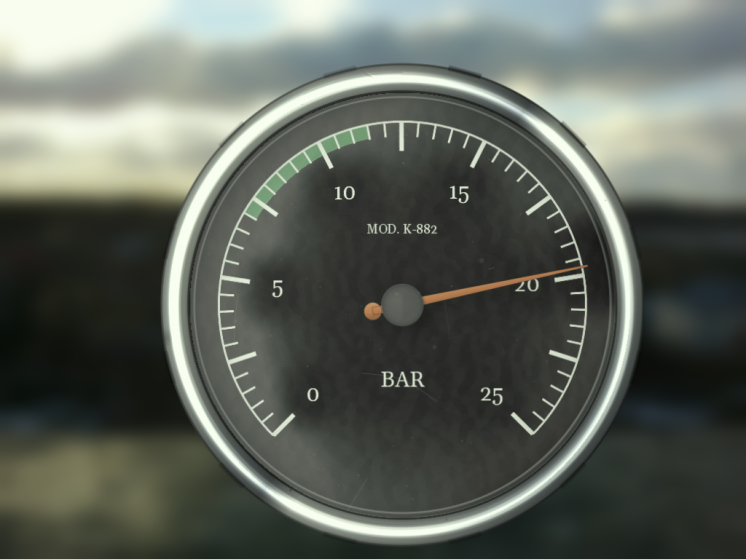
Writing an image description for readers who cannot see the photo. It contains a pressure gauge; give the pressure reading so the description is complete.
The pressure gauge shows 19.75 bar
